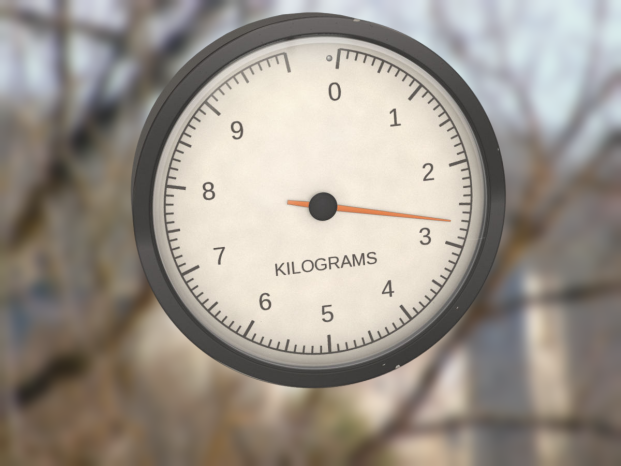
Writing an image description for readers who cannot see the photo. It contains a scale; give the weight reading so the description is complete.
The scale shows 2.7 kg
